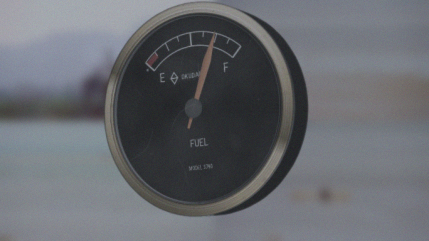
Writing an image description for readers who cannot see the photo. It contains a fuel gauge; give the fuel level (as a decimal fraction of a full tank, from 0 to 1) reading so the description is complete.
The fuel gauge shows 0.75
